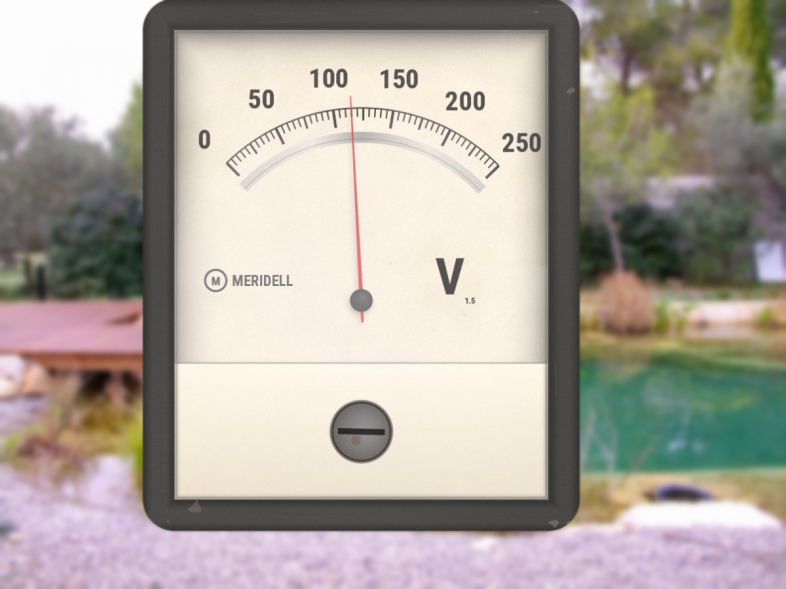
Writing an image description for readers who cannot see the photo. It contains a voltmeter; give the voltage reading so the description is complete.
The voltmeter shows 115 V
